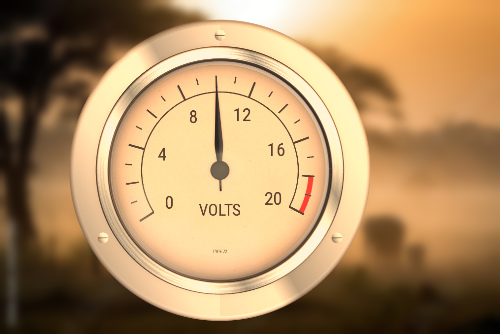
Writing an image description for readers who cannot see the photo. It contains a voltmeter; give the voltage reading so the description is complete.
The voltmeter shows 10 V
